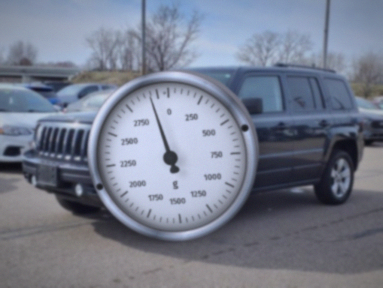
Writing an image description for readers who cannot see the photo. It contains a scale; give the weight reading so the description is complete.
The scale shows 2950 g
